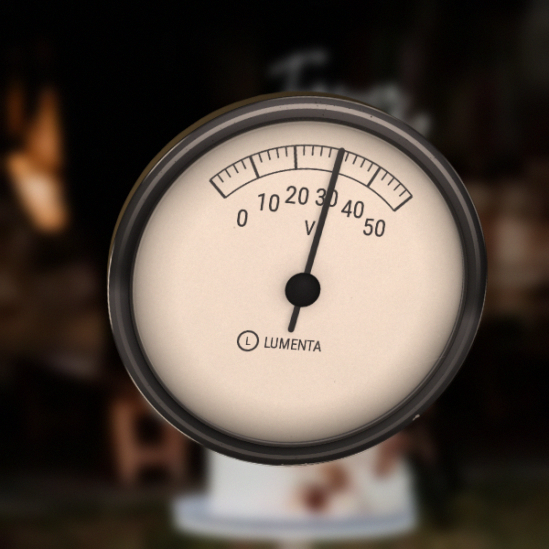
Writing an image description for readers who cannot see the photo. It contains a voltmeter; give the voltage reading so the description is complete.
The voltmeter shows 30 V
